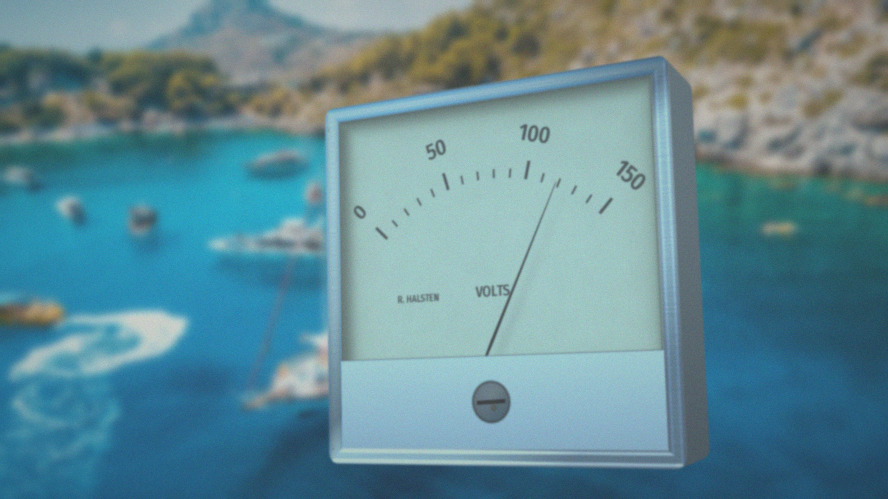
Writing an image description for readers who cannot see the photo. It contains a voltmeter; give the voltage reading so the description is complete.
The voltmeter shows 120 V
